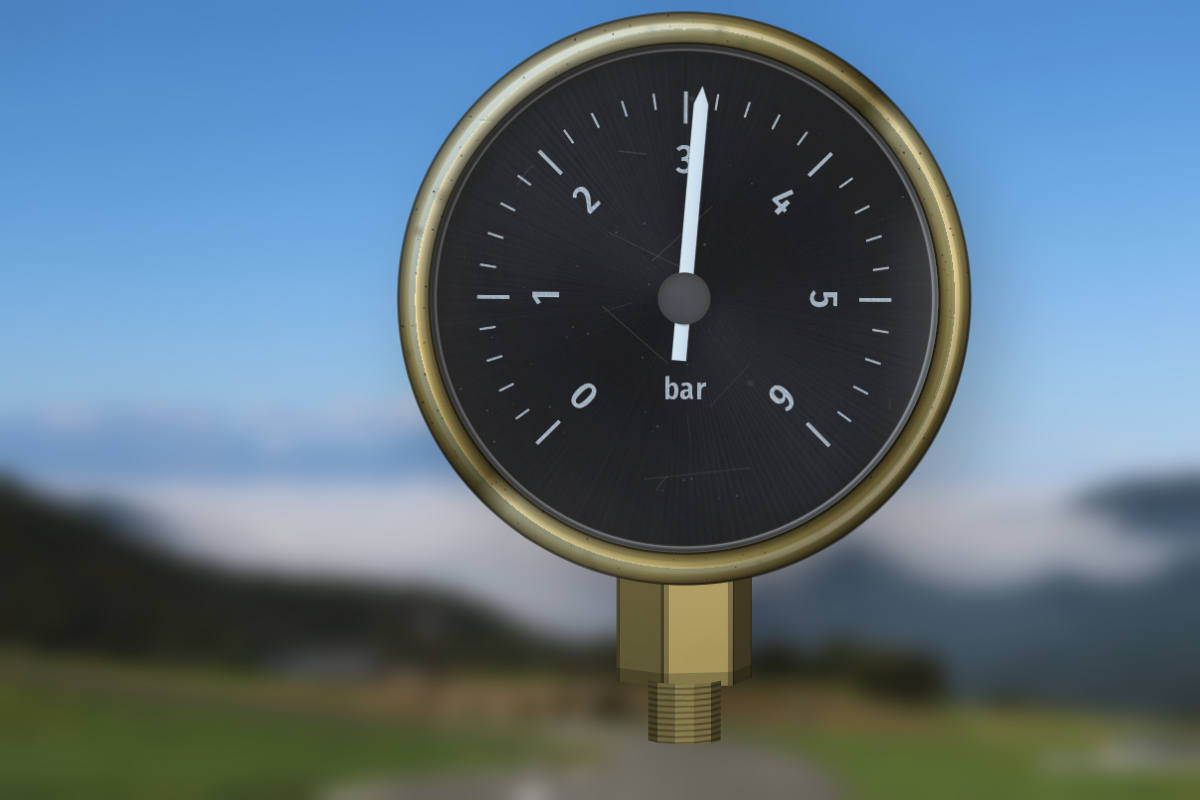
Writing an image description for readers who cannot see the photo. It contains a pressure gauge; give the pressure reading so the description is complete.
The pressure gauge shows 3.1 bar
